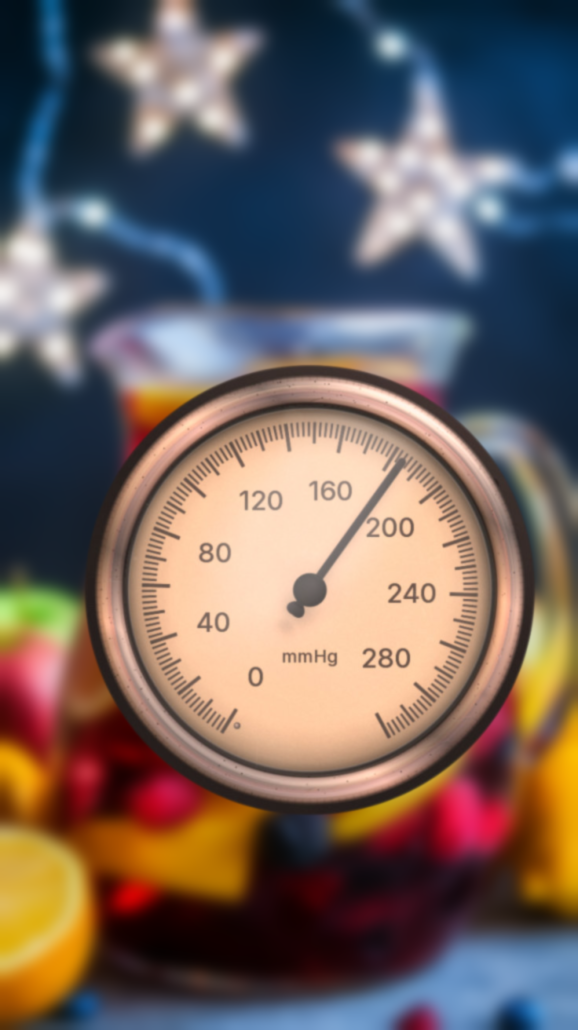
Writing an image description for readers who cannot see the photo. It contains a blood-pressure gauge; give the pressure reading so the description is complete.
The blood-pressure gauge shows 184 mmHg
